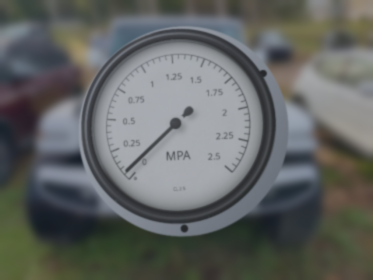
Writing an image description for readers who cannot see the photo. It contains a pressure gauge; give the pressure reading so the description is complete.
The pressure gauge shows 0.05 MPa
